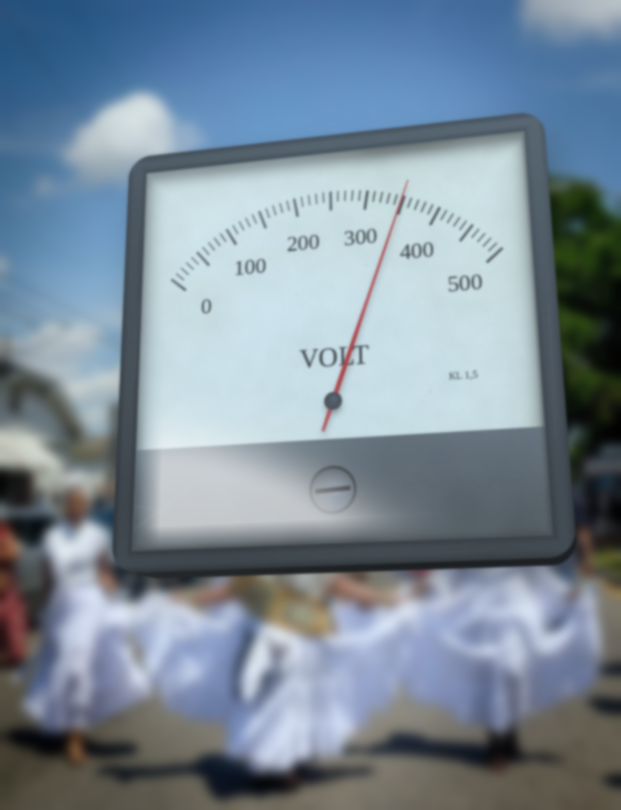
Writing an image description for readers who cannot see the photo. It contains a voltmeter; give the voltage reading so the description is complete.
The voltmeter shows 350 V
